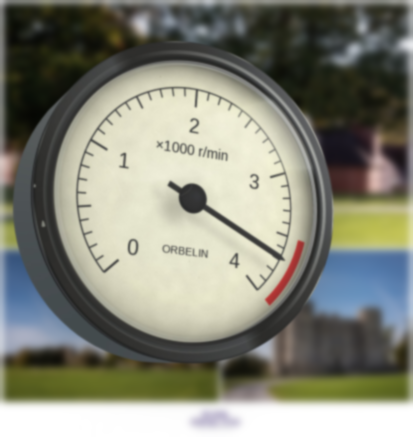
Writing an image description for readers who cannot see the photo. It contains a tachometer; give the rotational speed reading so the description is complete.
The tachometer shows 3700 rpm
